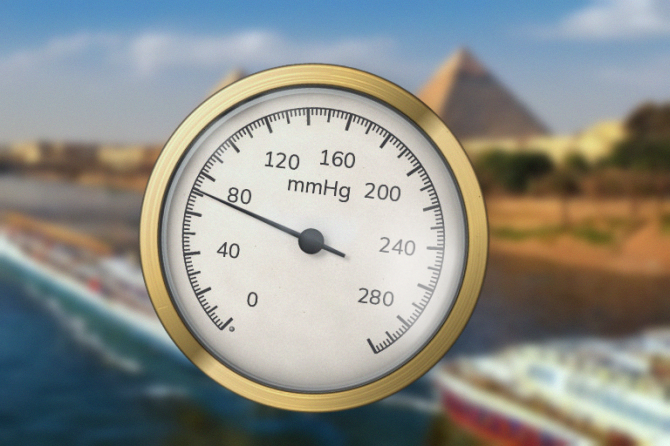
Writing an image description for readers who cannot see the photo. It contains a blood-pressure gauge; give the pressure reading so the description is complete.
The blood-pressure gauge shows 72 mmHg
